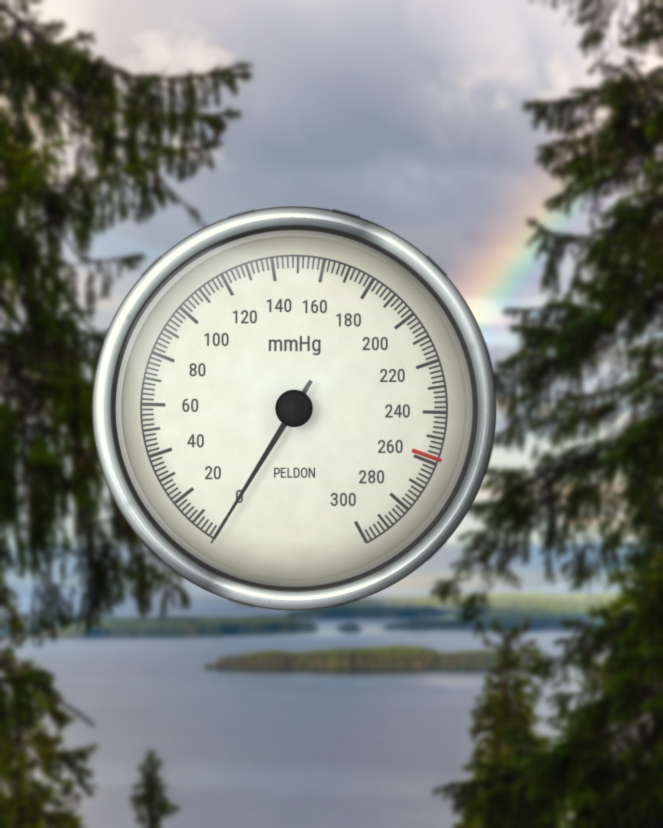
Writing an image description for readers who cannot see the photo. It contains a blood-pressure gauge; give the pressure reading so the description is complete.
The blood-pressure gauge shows 0 mmHg
